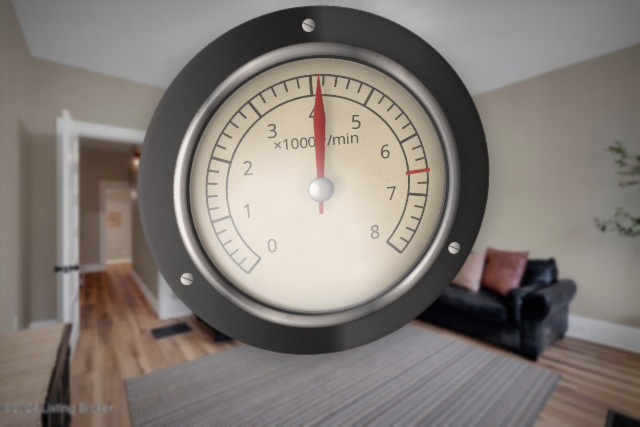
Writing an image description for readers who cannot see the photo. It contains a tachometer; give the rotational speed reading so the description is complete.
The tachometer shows 4100 rpm
